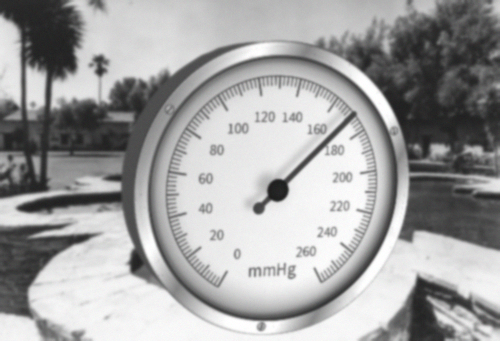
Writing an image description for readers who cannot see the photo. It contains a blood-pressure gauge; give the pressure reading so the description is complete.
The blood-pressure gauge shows 170 mmHg
